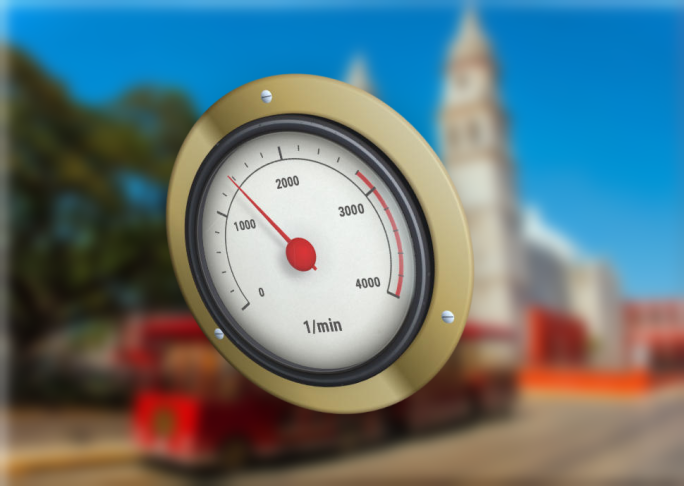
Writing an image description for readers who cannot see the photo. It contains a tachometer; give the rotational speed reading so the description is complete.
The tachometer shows 1400 rpm
